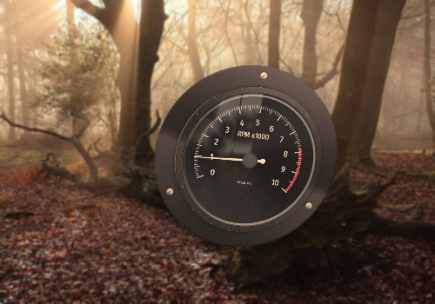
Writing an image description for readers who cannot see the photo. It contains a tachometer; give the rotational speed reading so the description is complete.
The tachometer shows 1000 rpm
